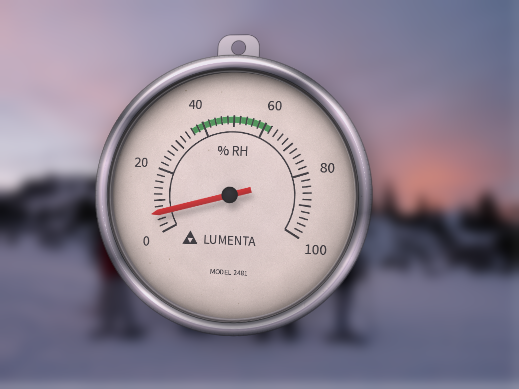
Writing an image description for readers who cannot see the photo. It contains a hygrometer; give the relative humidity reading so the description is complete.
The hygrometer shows 6 %
